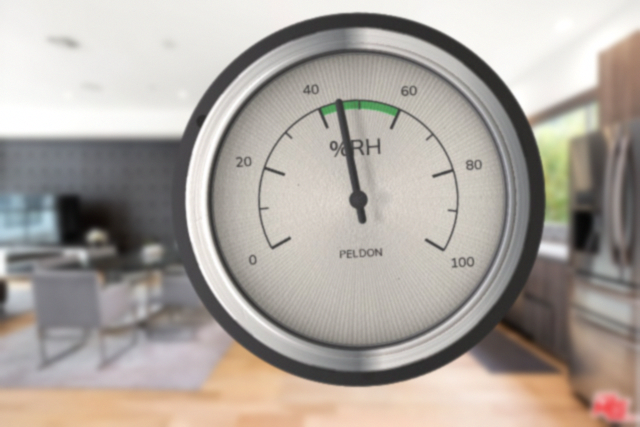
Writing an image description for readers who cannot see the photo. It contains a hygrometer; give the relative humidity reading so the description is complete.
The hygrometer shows 45 %
